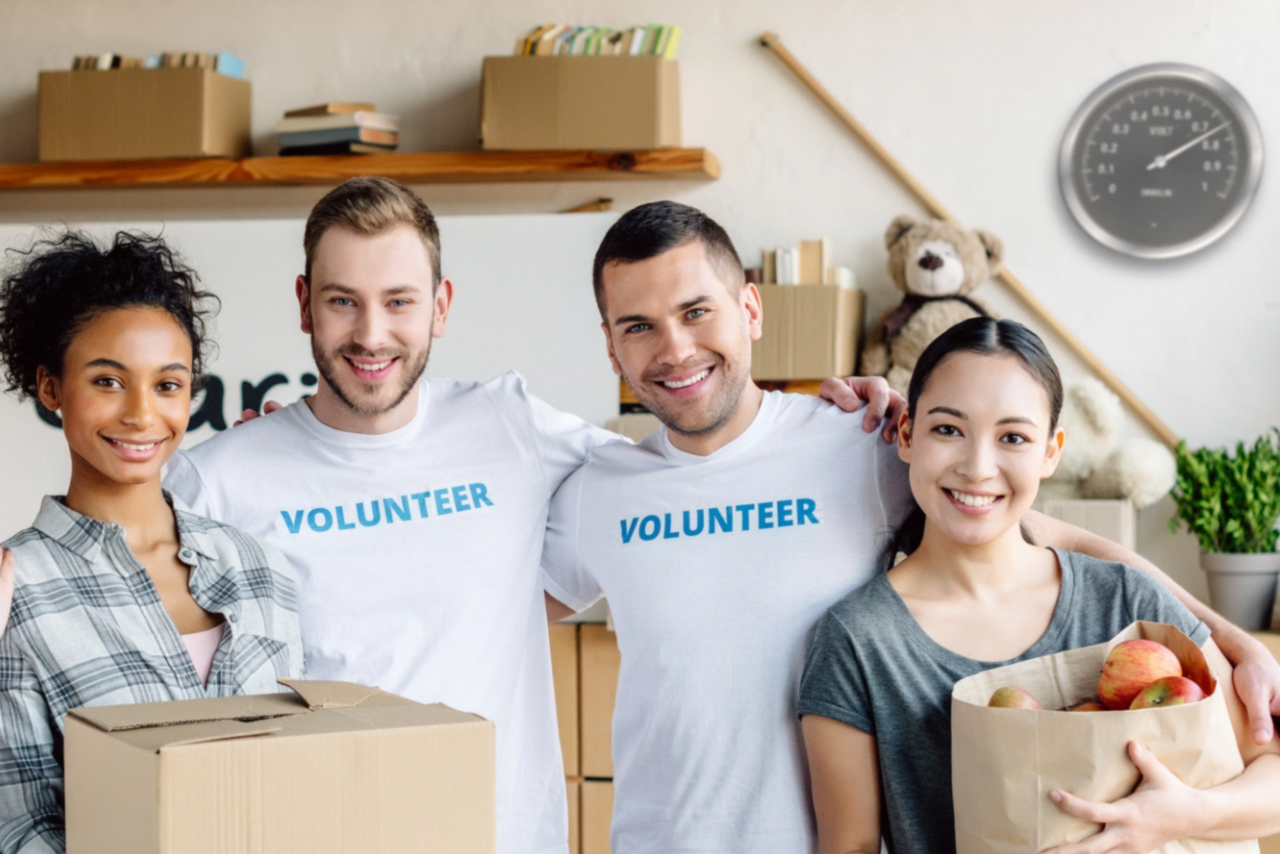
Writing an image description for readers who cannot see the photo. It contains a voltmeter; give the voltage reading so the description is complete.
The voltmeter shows 0.75 V
